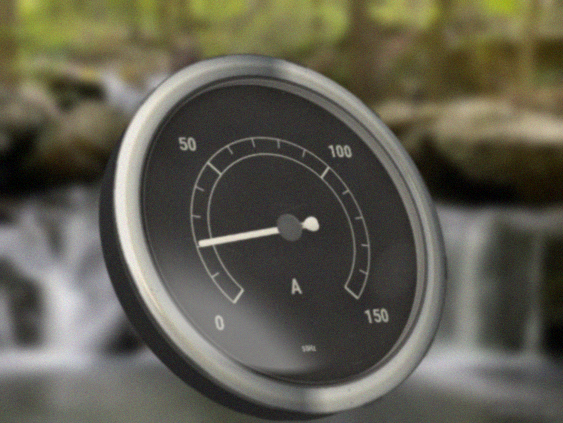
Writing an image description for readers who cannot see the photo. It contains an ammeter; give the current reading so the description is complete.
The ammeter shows 20 A
